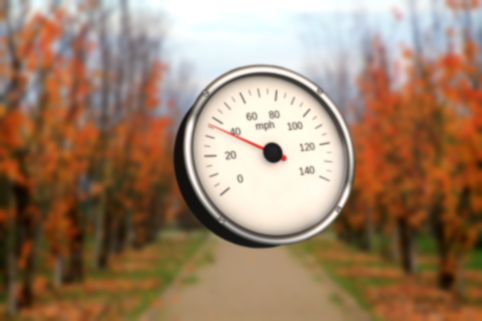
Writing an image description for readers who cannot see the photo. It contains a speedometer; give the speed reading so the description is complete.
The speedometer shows 35 mph
